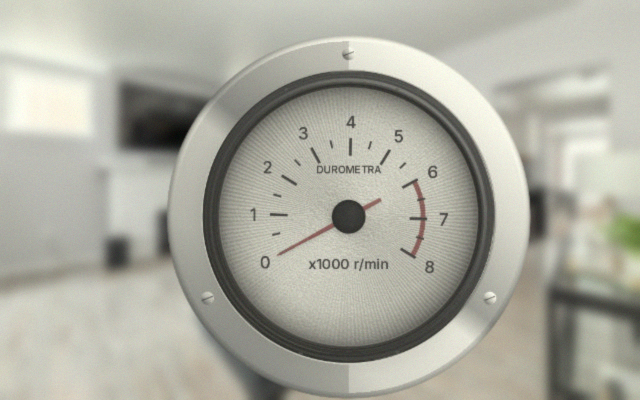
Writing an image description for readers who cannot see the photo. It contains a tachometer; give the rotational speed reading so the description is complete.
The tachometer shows 0 rpm
